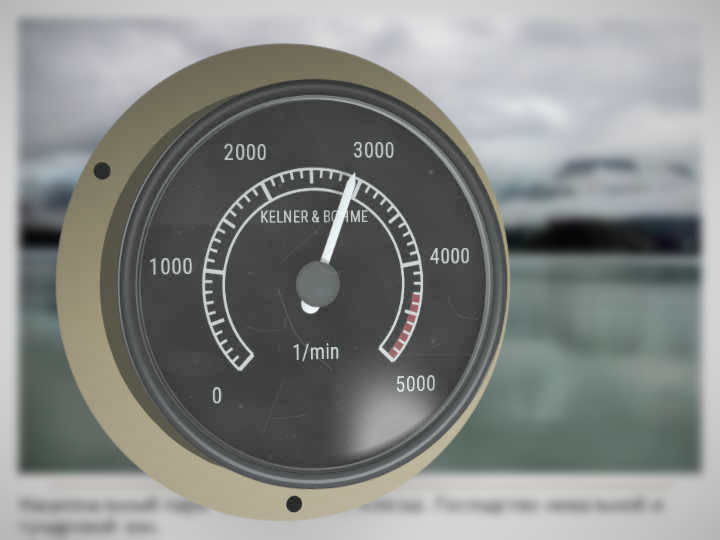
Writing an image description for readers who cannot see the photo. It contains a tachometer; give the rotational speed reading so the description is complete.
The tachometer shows 2900 rpm
